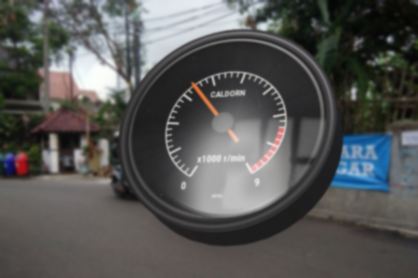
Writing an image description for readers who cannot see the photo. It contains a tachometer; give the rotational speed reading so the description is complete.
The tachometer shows 3400 rpm
